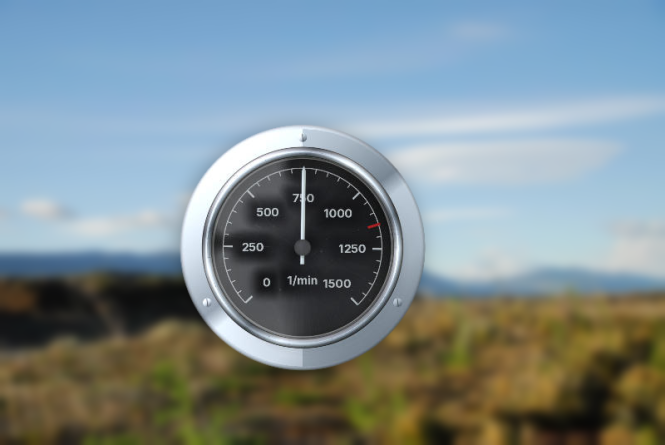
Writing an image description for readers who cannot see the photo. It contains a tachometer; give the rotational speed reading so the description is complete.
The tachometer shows 750 rpm
